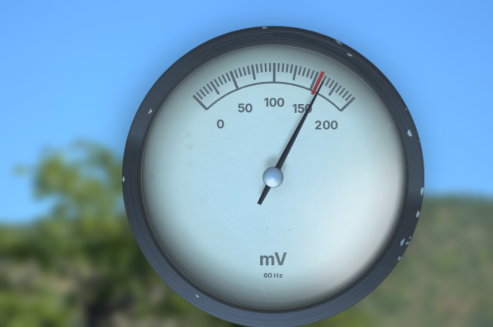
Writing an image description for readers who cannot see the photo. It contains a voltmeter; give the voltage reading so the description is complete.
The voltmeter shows 160 mV
